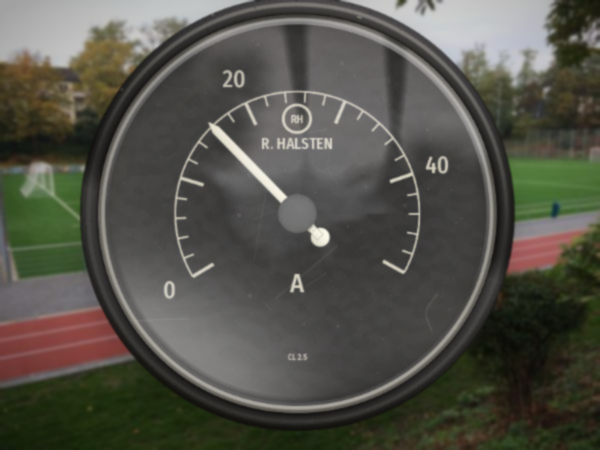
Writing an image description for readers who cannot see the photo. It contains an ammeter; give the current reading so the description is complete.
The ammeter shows 16 A
